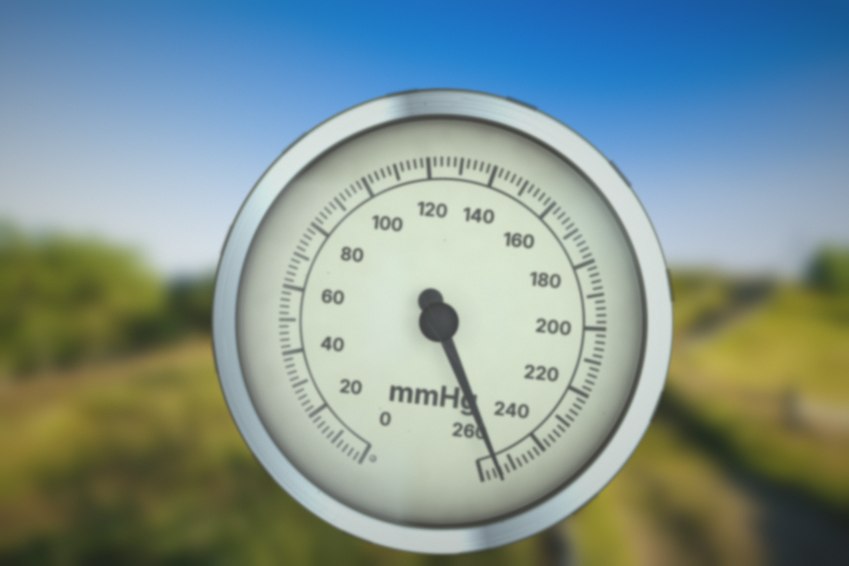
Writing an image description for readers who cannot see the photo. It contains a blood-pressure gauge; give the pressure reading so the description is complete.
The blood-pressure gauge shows 254 mmHg
